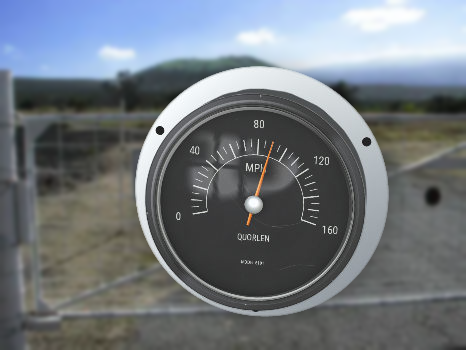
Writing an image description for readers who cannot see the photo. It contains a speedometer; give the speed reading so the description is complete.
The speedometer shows 90 mph
